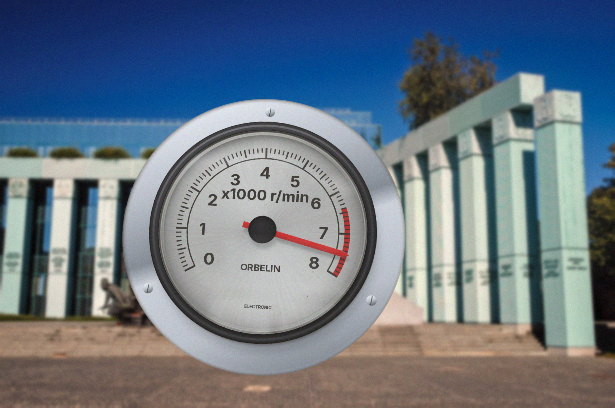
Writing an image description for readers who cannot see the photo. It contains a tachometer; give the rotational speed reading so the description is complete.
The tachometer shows 7500 rpm
